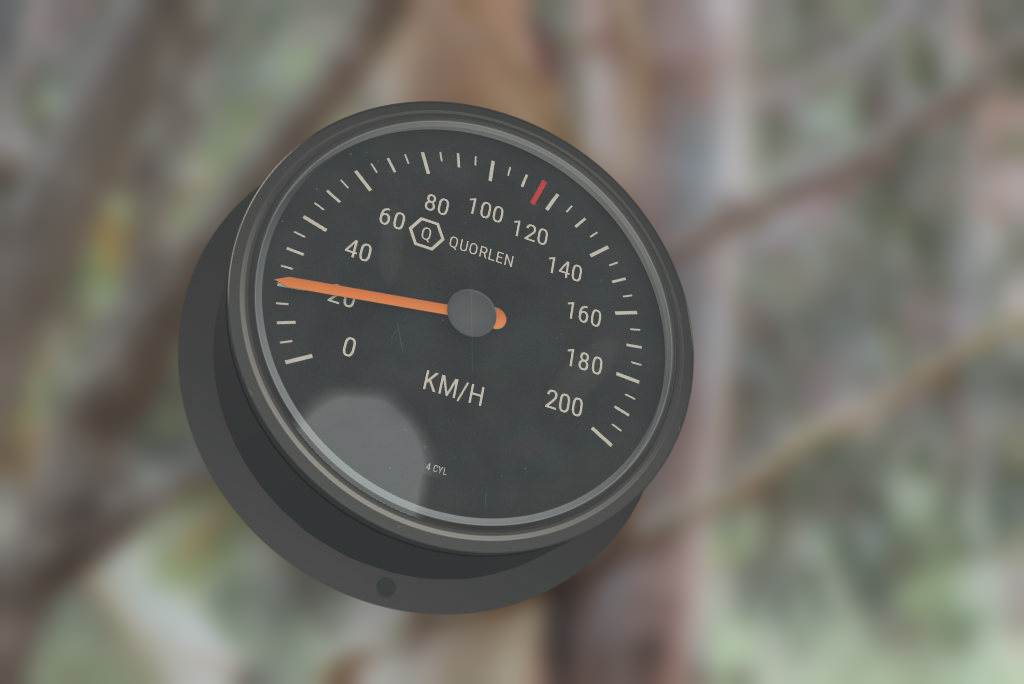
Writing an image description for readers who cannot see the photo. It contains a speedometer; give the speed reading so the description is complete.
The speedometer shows 20 km/h
